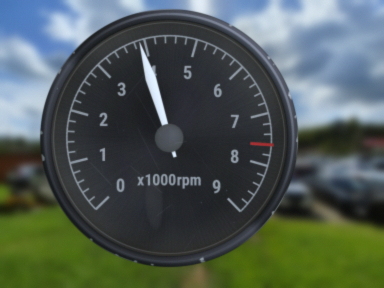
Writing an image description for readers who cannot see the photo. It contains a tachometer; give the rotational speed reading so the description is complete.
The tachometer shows 3900 rpm
